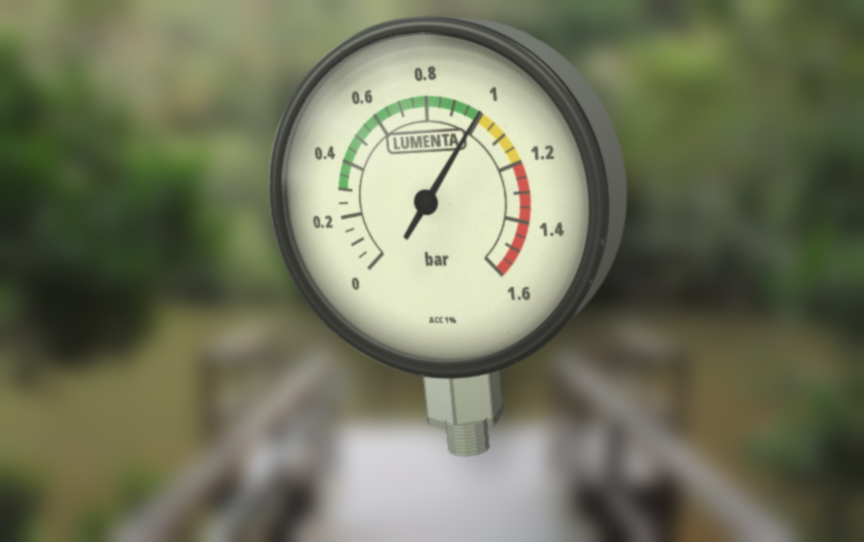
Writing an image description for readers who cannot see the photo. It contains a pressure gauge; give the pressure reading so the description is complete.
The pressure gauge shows 1 bar
